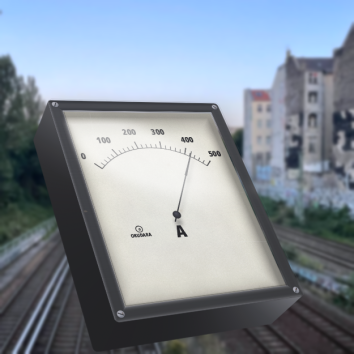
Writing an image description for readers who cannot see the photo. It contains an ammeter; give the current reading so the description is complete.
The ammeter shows 420 A
